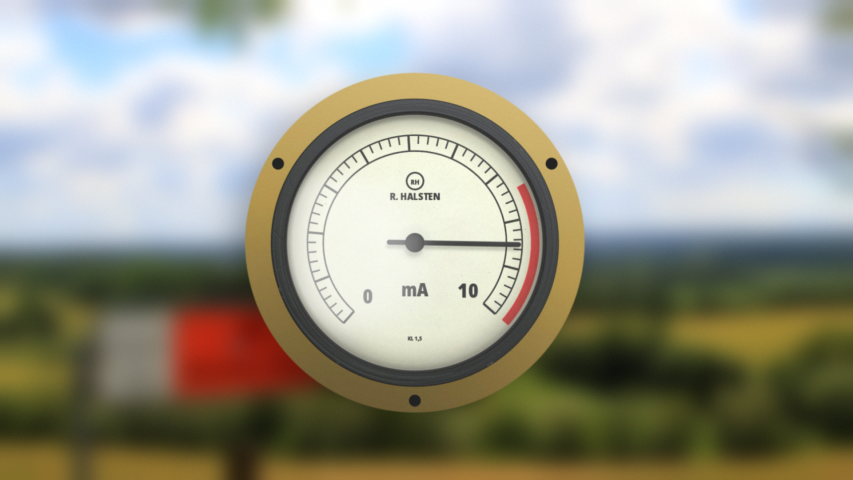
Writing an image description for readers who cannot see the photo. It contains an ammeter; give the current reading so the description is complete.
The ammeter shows 8.5 mA
